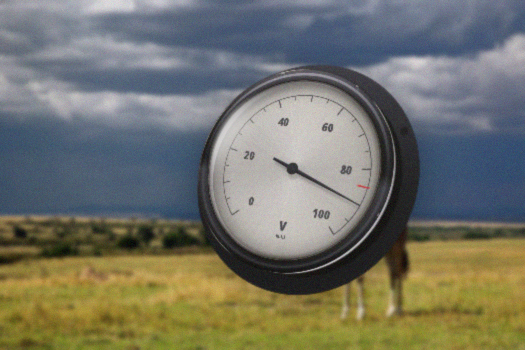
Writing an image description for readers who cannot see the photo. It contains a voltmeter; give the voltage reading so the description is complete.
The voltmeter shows 90 V
